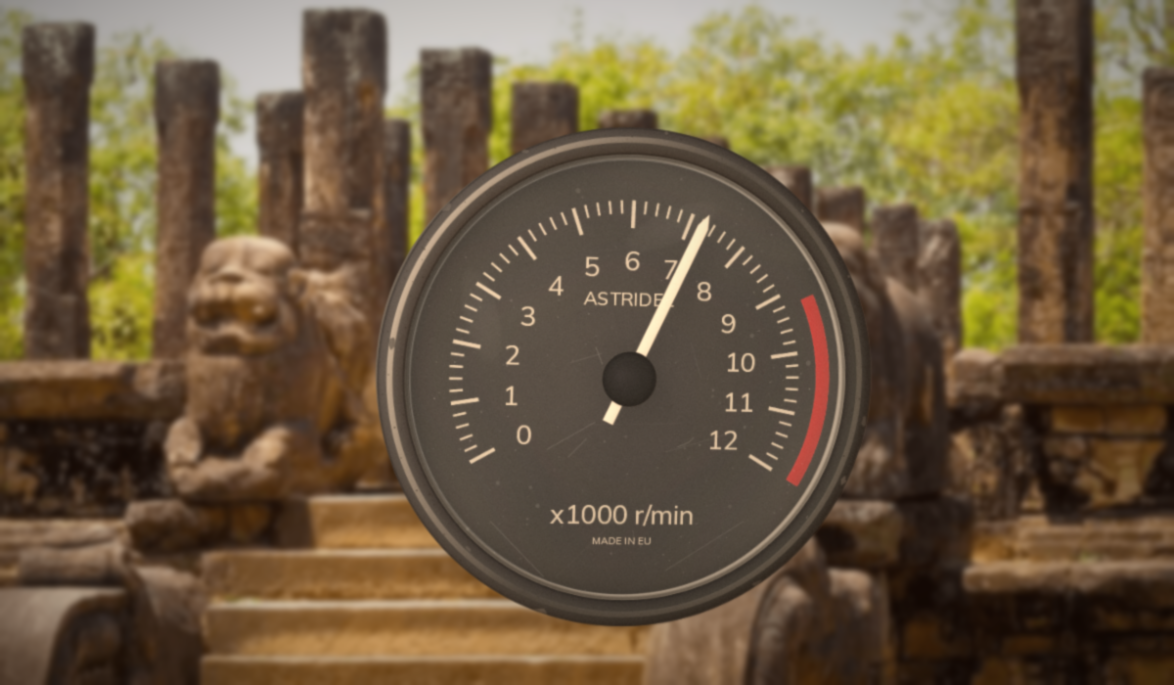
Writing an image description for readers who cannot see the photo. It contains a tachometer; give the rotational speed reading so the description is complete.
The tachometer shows 7200 rpm
